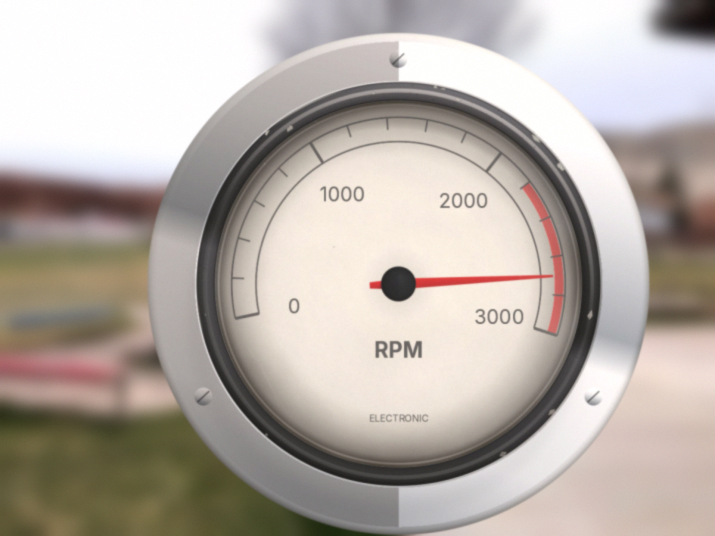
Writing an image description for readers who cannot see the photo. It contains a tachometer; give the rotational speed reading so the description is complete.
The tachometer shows 2700 rpm
